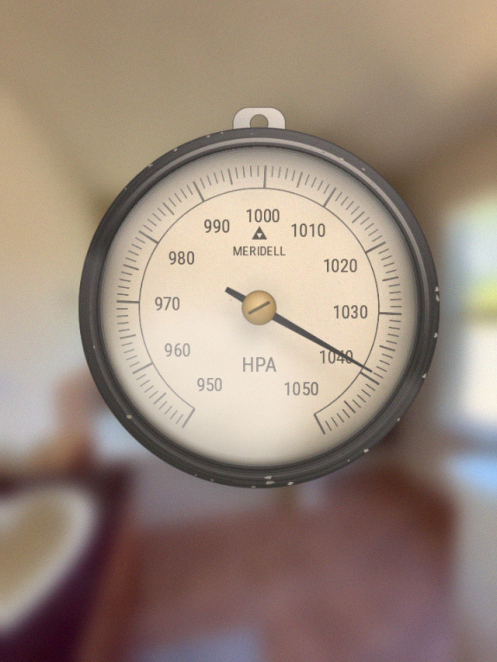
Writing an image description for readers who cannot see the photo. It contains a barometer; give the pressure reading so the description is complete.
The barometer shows 1039 hPa
